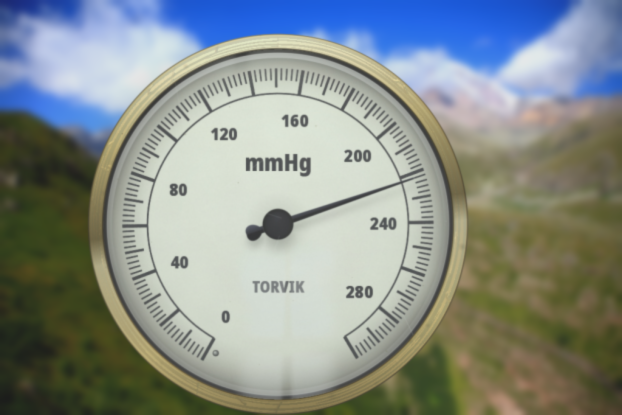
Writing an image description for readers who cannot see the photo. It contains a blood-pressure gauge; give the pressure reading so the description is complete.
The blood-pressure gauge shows 222 mmHg
